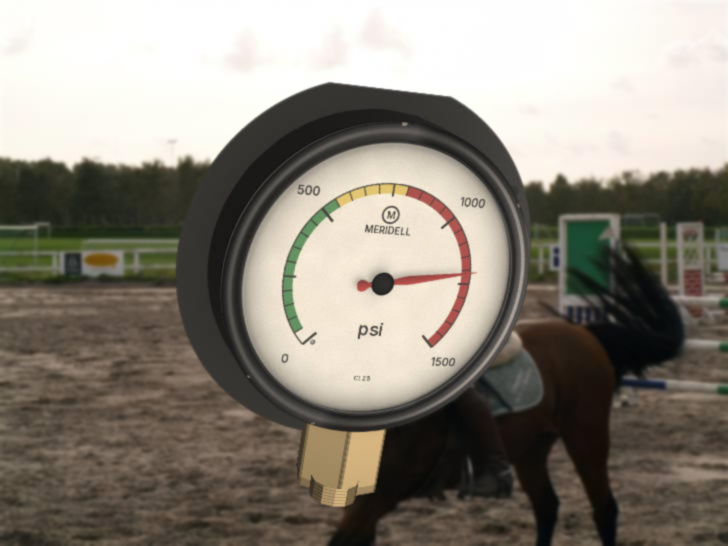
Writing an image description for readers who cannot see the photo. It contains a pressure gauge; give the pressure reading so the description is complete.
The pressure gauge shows 1200 psi
